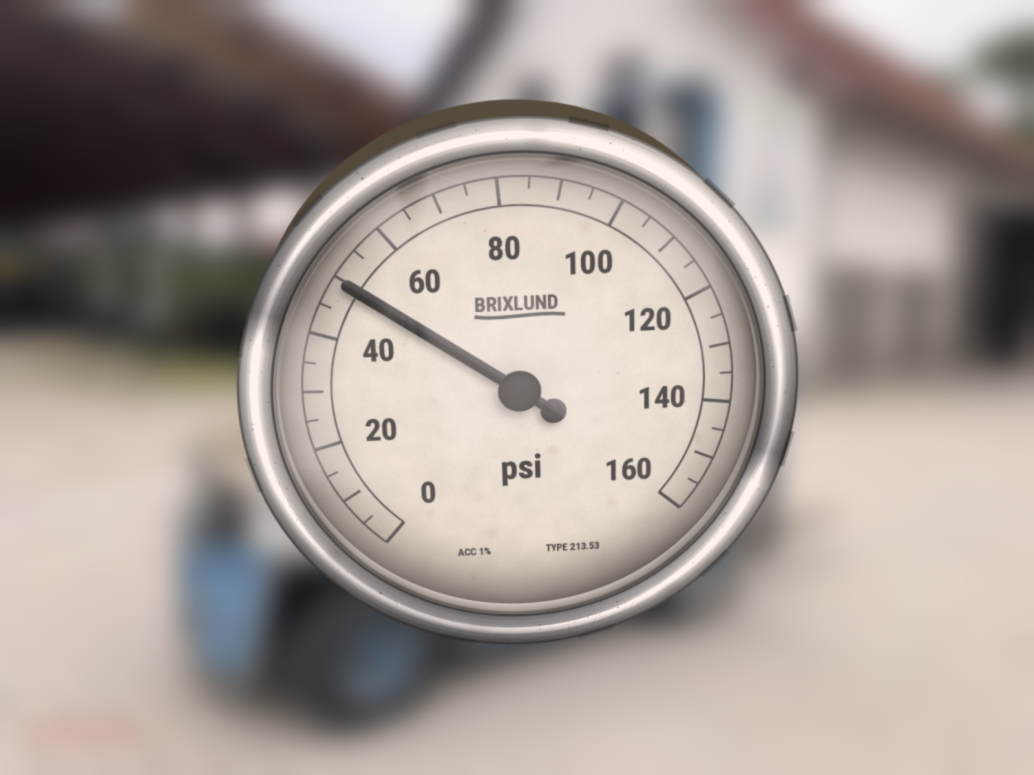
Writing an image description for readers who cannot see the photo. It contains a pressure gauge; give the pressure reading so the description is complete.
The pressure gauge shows 50 psi
